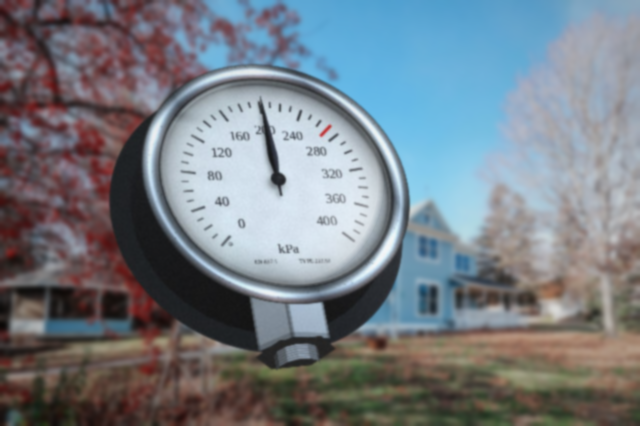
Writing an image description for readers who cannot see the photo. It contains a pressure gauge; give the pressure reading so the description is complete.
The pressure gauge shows 200 kPa
